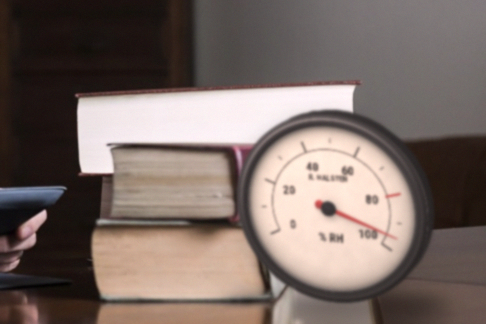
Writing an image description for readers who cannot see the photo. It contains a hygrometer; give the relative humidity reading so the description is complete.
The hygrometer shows 95 %
